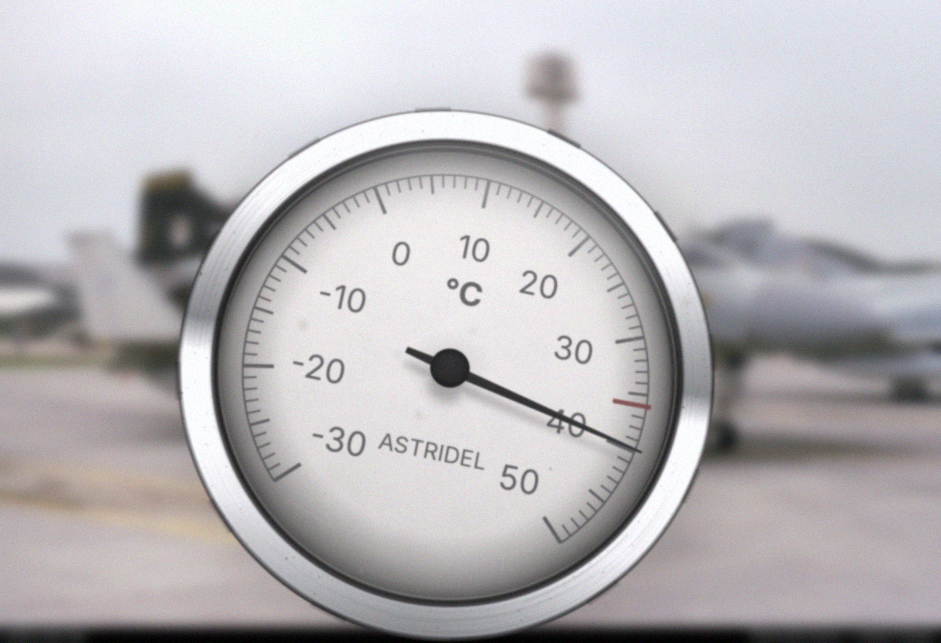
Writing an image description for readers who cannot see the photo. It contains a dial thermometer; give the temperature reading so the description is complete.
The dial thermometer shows 40 °C
